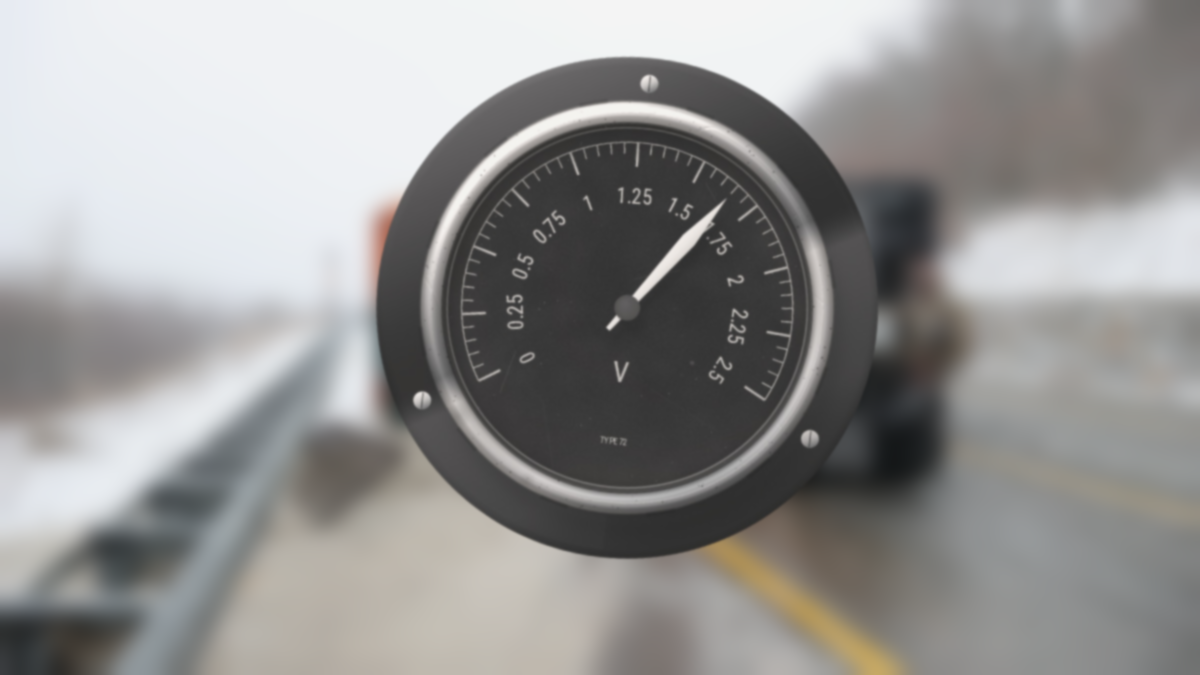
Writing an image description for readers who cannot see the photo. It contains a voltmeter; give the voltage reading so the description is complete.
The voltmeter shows 1.65 V
